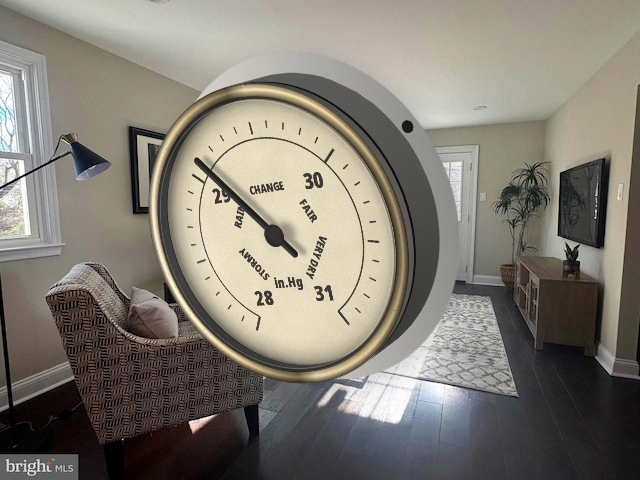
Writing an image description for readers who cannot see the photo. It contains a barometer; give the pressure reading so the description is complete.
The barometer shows 29.1 inHg
